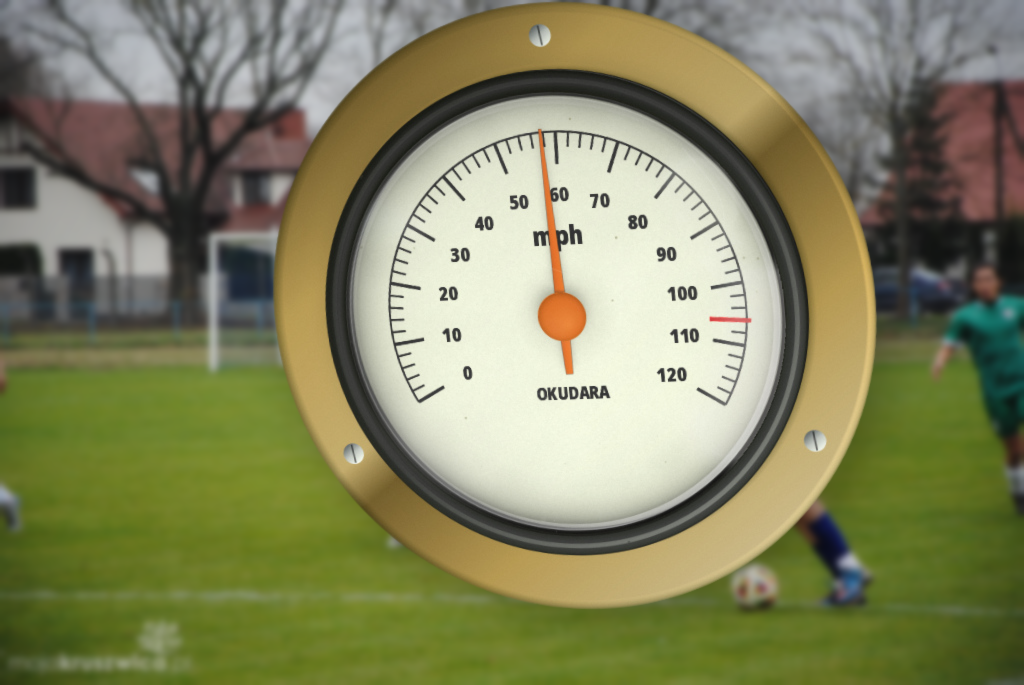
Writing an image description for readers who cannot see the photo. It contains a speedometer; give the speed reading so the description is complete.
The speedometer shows 58 mph
